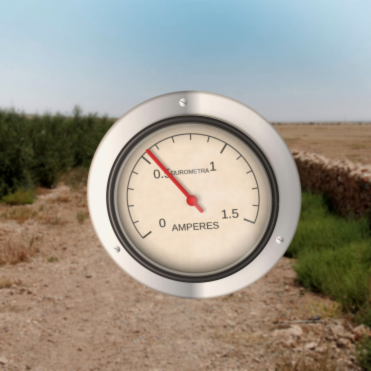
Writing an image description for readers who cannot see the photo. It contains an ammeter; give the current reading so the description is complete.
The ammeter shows 0.55 A
